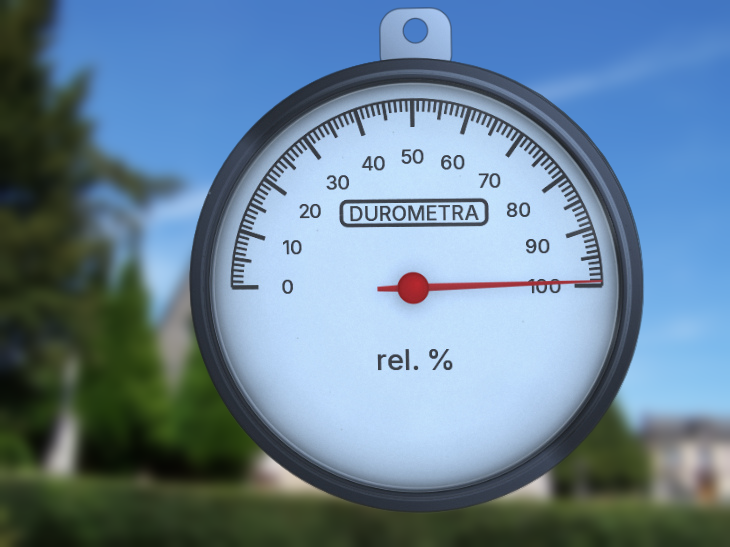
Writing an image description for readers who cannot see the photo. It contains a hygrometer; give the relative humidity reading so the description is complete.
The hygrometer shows 99 %
